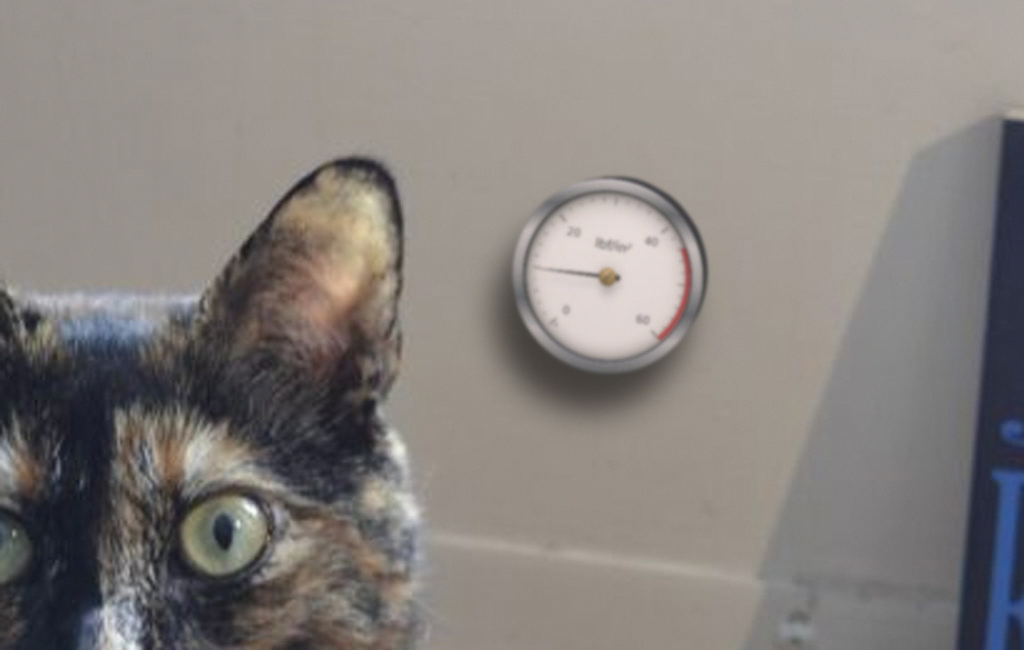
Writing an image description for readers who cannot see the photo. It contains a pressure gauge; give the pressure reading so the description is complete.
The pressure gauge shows 10 psi
